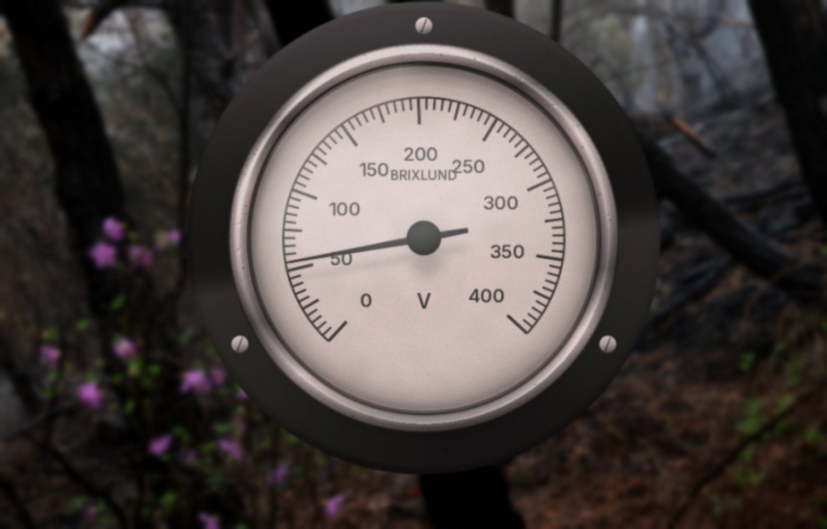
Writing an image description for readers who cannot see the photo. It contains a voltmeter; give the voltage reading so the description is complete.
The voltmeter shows 55 V
